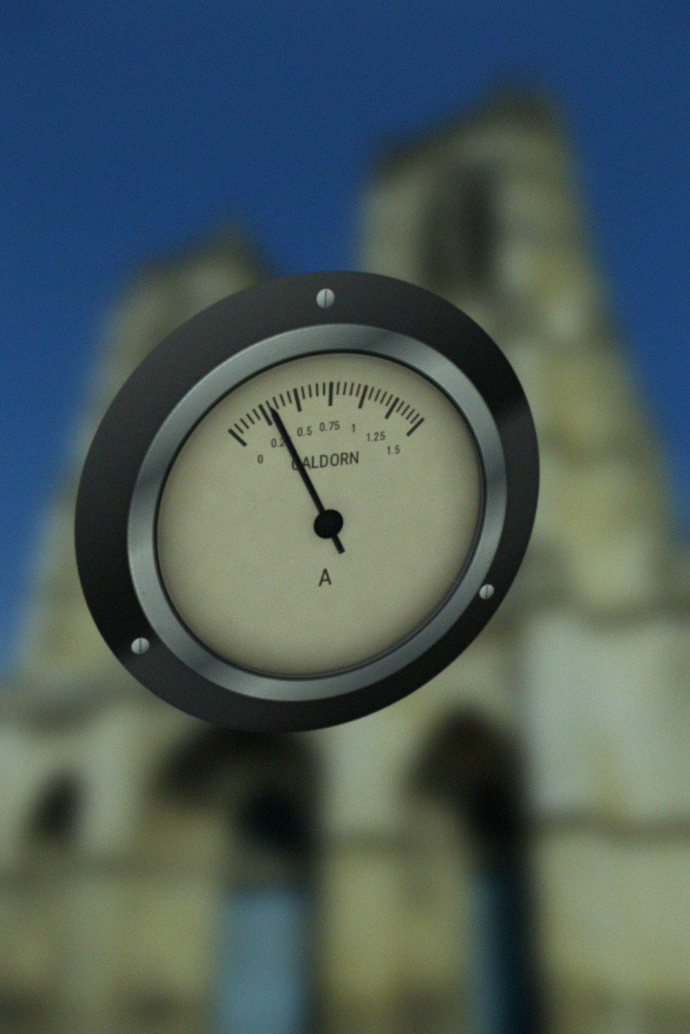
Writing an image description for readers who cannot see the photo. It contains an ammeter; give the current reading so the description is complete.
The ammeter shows 0.3 A
